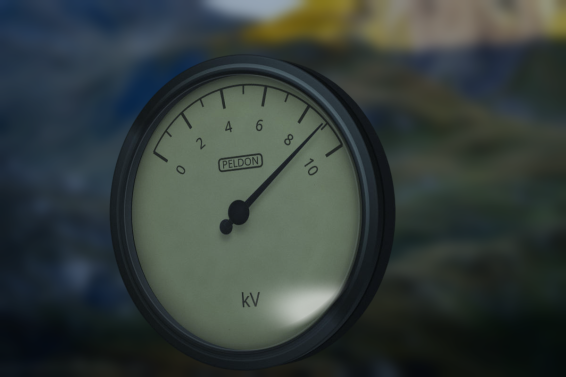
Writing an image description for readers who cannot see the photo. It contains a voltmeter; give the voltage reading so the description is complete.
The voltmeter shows 9 kV
